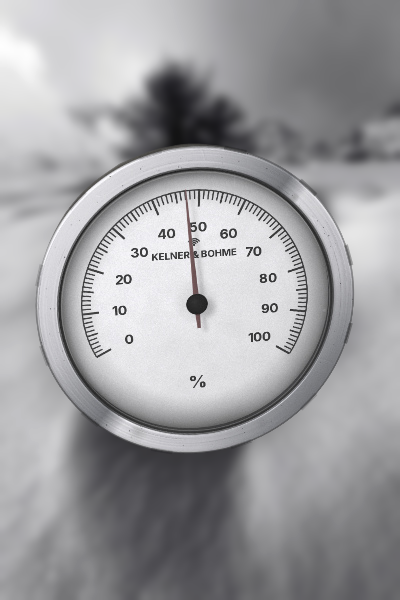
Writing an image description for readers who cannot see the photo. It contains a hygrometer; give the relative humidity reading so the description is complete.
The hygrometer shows 47 %
